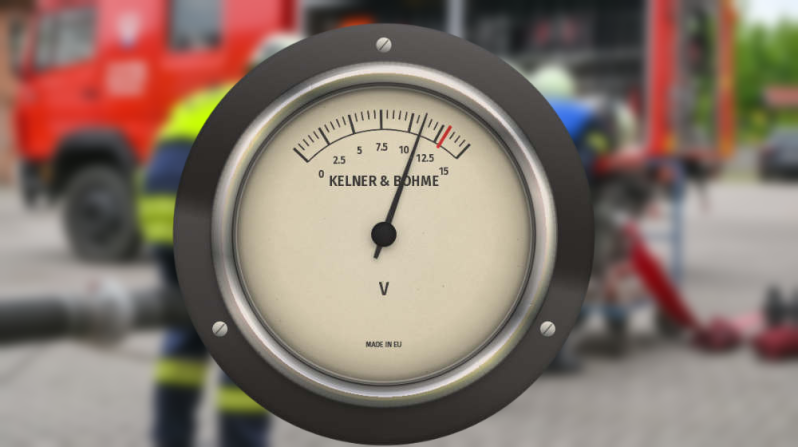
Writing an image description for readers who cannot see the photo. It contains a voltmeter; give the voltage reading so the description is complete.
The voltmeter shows 11 V
